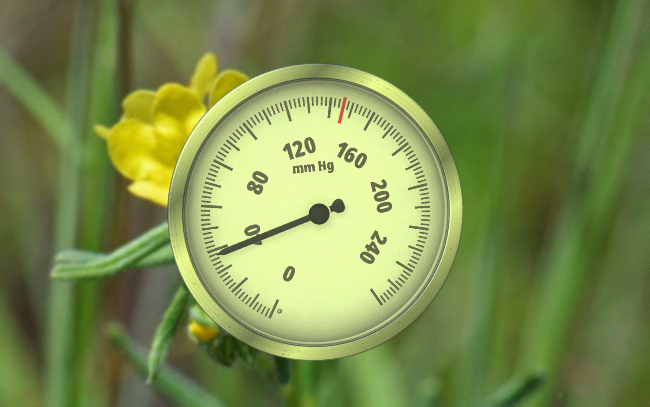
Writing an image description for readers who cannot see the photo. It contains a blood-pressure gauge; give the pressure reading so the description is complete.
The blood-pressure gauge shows 38 mmHg
